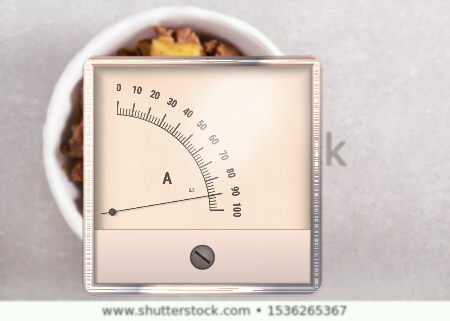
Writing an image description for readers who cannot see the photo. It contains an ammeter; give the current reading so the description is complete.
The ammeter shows 90 A
